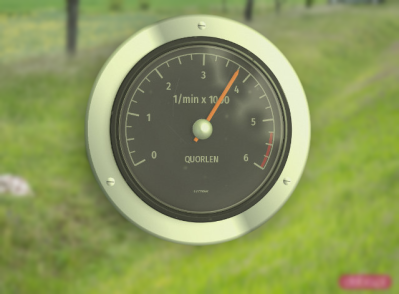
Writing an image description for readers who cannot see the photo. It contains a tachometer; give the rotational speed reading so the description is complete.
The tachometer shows 3750 rpm
